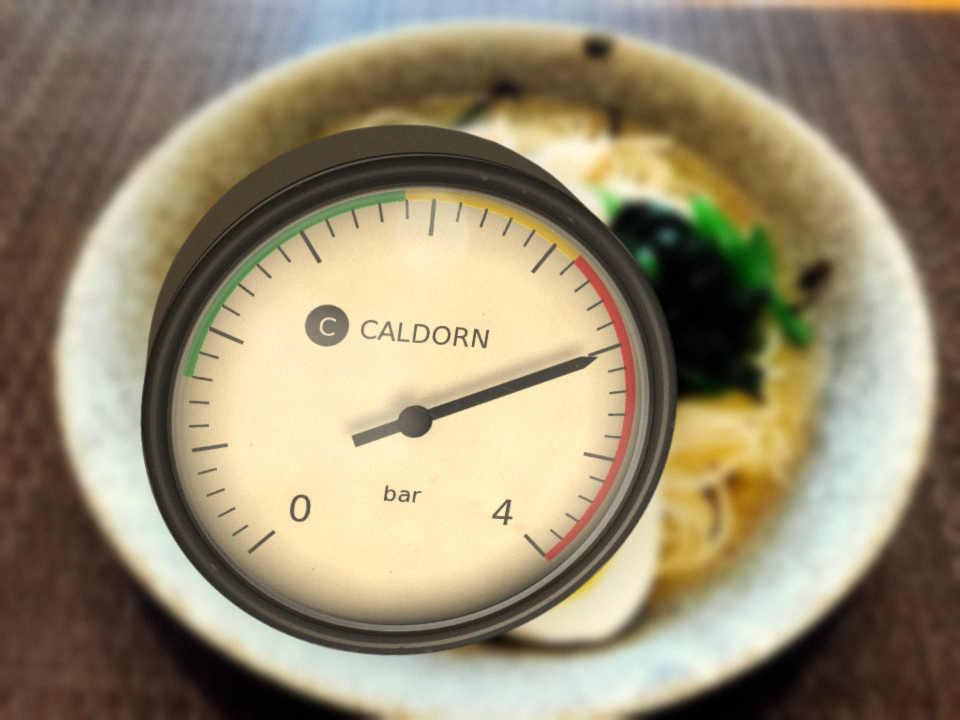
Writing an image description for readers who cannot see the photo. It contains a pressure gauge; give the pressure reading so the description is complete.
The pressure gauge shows 3 bar
